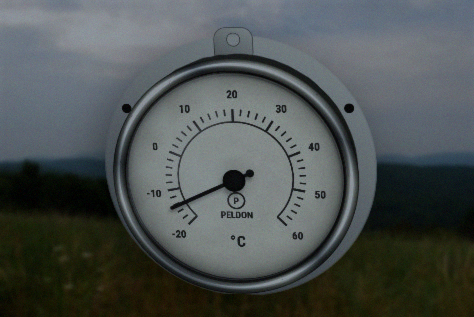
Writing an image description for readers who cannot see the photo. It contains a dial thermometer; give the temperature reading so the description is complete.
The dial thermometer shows -14 °C
